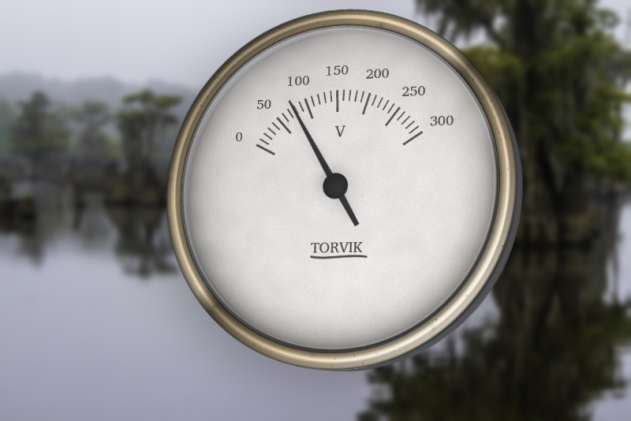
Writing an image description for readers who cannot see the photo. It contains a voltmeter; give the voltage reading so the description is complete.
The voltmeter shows 80 V
